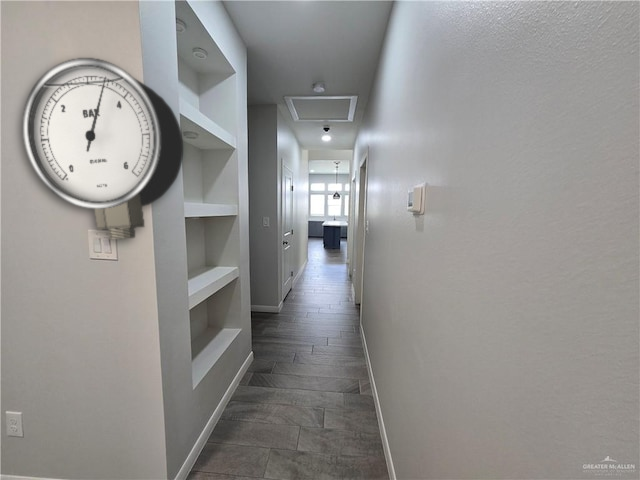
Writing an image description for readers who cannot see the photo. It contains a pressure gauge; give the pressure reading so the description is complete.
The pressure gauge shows 3.5 bar
